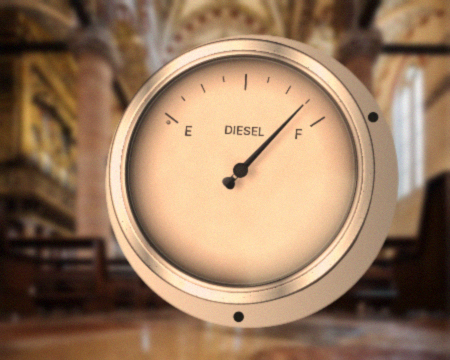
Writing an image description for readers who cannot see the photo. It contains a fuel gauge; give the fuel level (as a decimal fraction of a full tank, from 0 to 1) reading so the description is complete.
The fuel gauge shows 0.875
